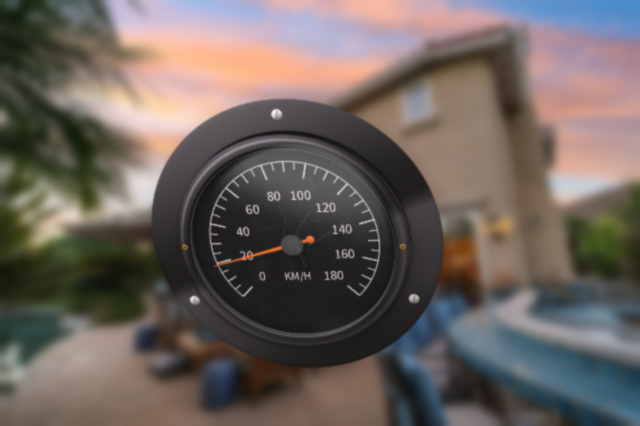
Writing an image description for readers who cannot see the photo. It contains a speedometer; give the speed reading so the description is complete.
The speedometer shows 20 km/h
